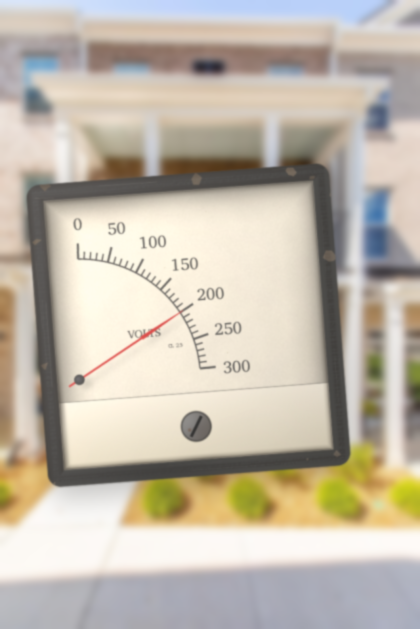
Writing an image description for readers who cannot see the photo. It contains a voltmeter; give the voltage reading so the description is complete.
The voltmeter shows 200 V
